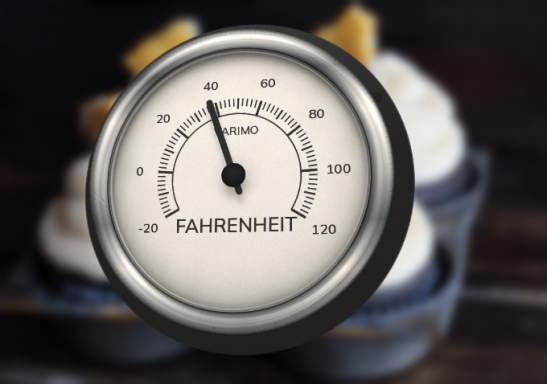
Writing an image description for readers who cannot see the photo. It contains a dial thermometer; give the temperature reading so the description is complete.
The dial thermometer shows 38 °F
